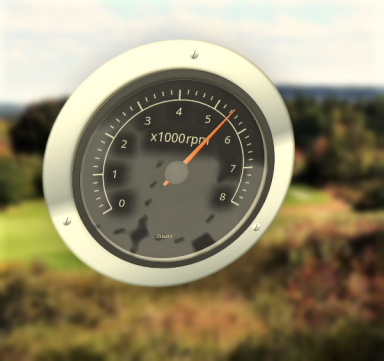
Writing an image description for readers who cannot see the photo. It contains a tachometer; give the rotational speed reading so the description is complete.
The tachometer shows 5400 rpm
